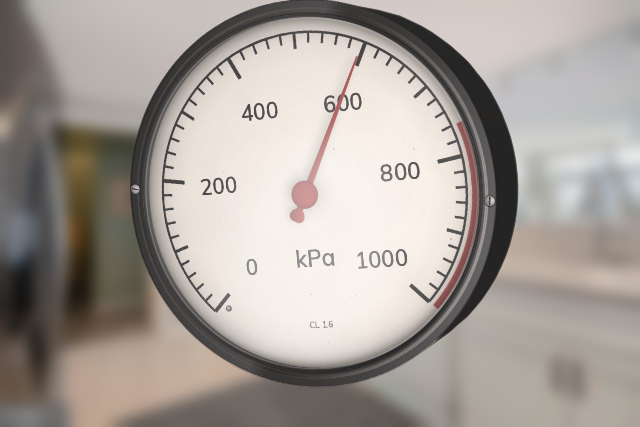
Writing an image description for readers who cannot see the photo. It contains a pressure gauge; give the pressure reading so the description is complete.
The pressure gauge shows 600 kPa
